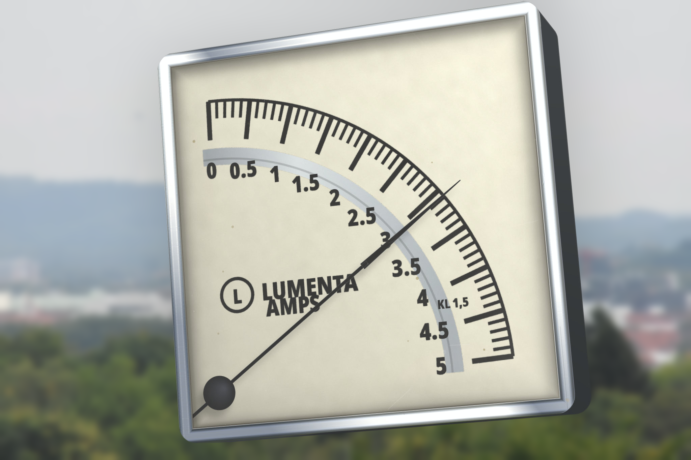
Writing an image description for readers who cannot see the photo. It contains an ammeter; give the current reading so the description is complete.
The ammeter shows 3.1 A
